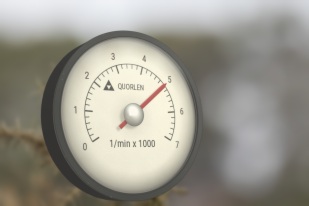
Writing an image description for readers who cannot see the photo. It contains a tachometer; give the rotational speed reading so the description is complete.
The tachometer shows 5000 rpm
